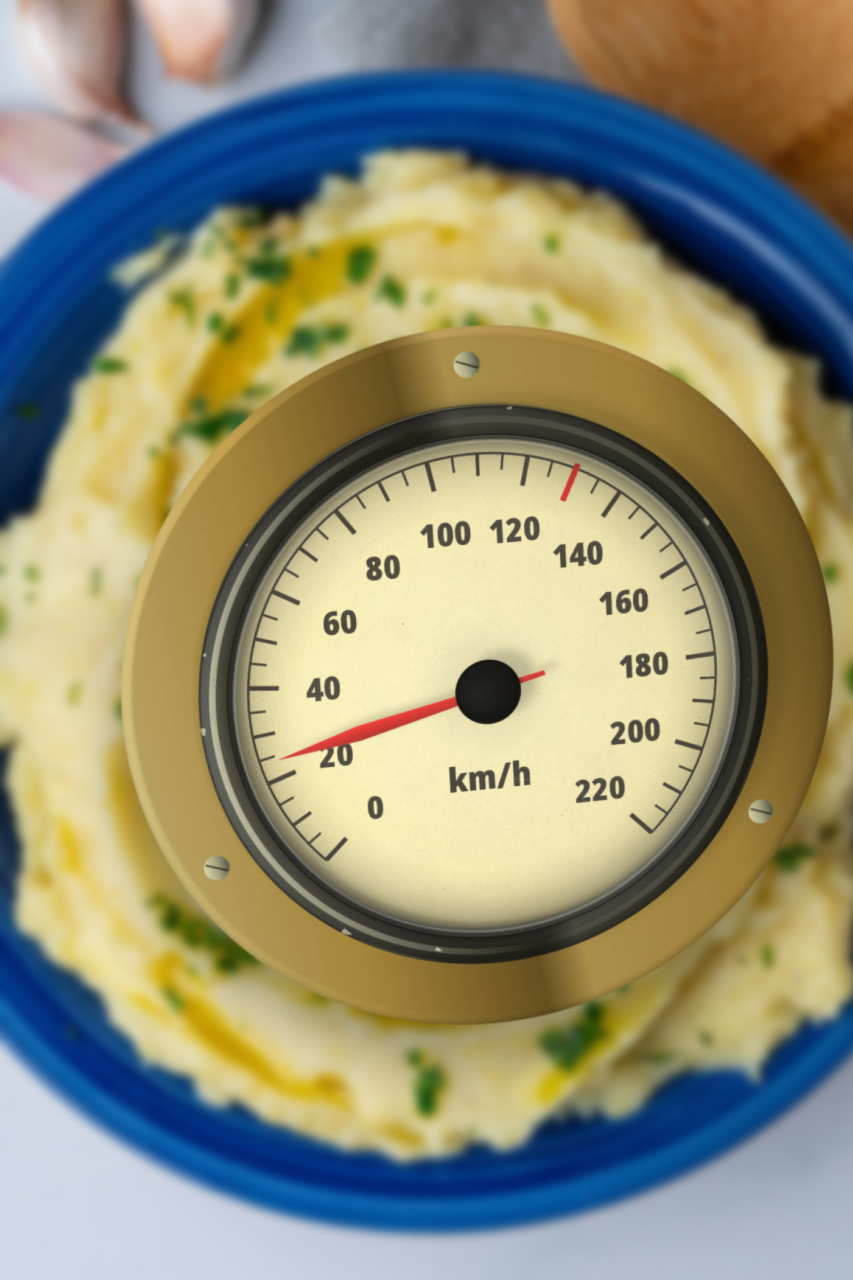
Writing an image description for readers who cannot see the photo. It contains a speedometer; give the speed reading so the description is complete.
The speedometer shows 25 km/h
